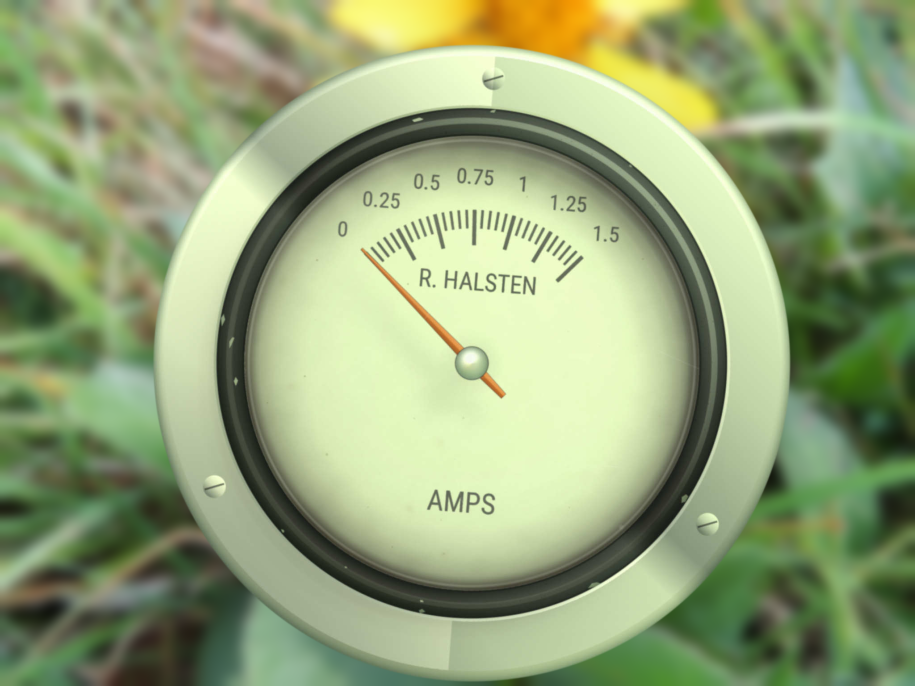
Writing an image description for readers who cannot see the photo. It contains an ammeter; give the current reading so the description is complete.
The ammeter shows 0 A
